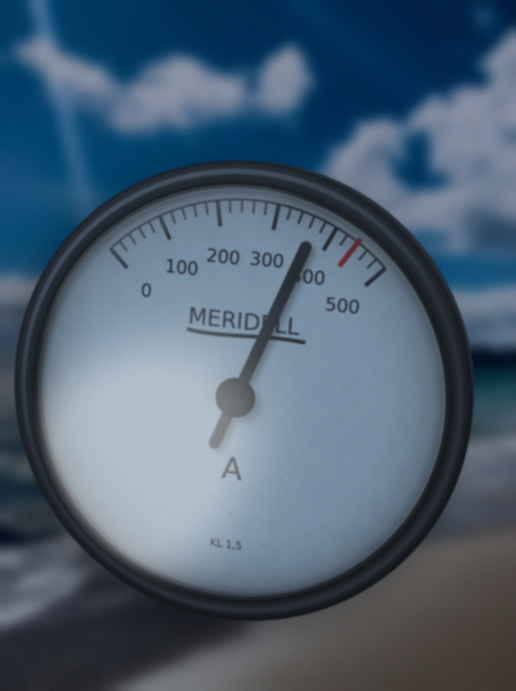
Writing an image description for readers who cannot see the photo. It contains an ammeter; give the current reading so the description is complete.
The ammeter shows 370 A
